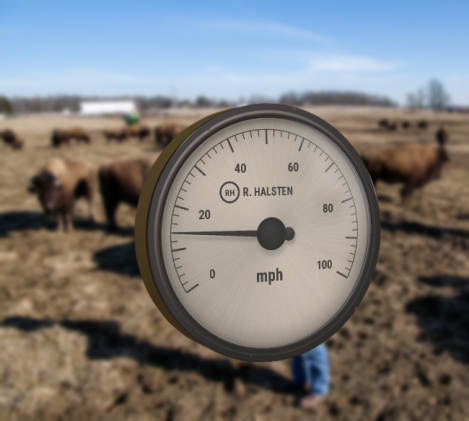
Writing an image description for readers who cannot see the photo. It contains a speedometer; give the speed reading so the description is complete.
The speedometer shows 14 mph
